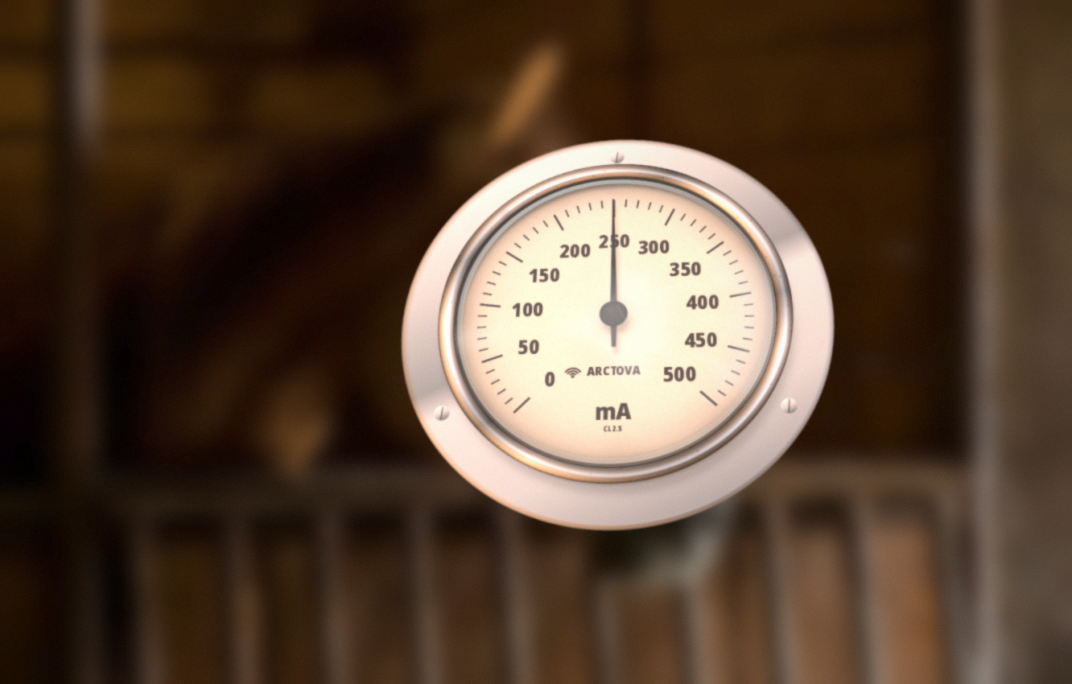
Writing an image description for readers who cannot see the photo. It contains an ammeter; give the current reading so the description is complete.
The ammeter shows 250 mA
